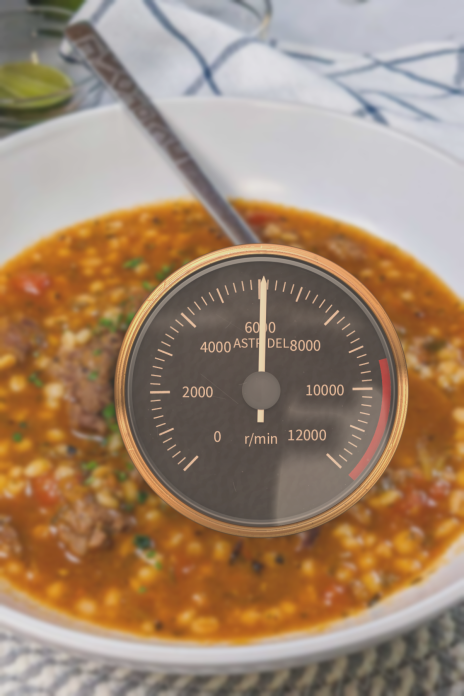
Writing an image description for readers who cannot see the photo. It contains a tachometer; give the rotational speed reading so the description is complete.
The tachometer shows 6100 rpm
